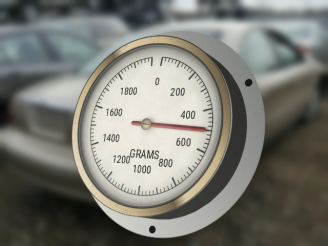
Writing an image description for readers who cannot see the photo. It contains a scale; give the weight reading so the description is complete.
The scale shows 500 g
